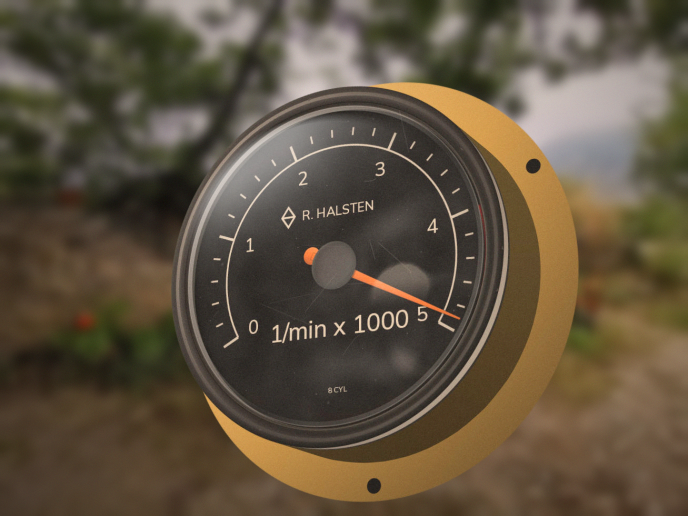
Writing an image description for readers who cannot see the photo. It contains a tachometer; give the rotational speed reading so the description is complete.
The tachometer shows 4900 rpm
